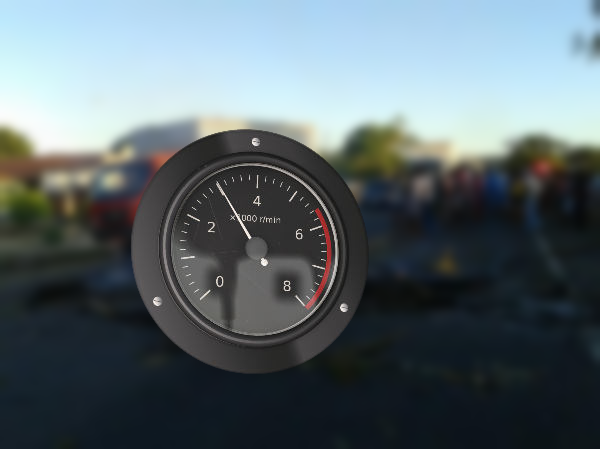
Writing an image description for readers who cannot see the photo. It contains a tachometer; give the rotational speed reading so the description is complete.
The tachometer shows 3000 rpm
